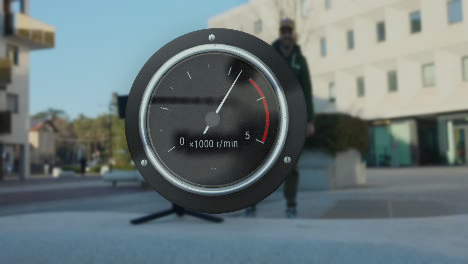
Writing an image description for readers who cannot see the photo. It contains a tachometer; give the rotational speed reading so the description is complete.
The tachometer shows 3250 rpm
